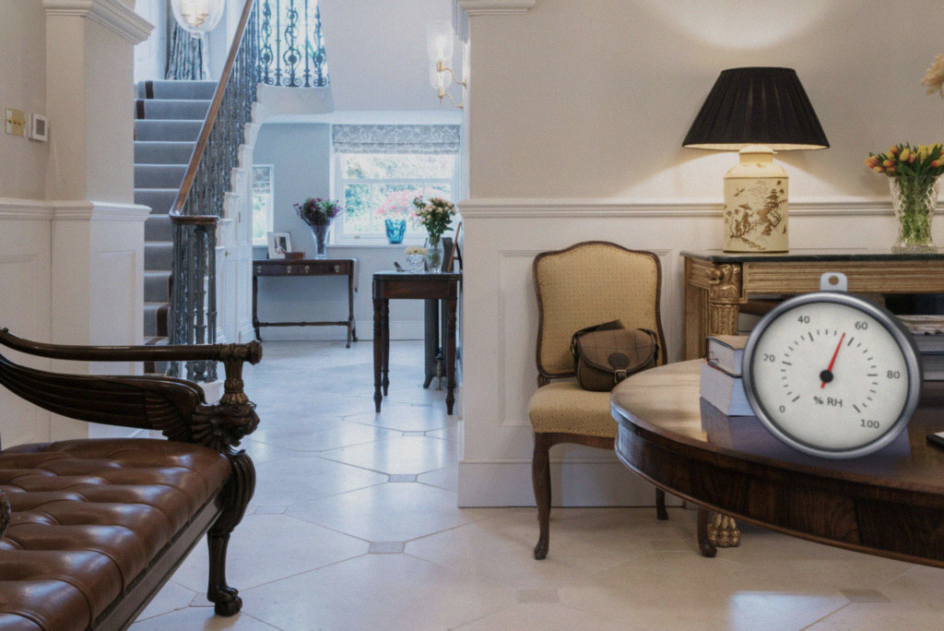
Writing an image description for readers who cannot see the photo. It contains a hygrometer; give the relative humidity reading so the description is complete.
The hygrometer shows 56 %
